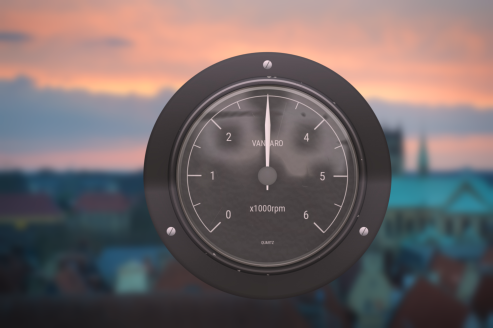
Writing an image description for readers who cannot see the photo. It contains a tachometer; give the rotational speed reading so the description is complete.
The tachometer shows 3000 rpm
